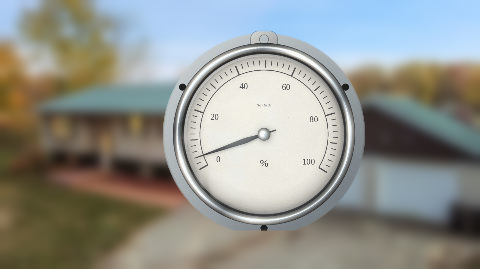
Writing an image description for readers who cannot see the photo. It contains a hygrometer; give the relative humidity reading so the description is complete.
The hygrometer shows 4 %
